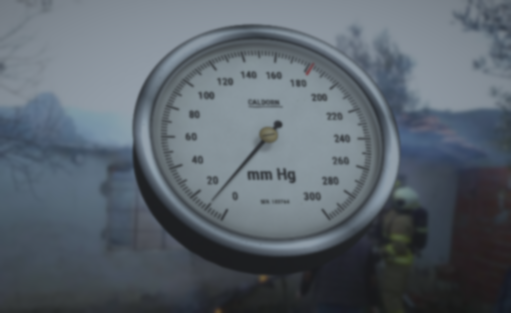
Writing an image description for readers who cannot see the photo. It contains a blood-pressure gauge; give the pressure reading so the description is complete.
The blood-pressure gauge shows 10 mmHg
